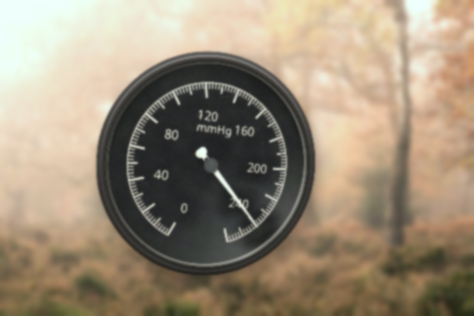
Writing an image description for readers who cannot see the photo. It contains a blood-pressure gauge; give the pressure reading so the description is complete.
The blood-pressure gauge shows 240 mmHg
